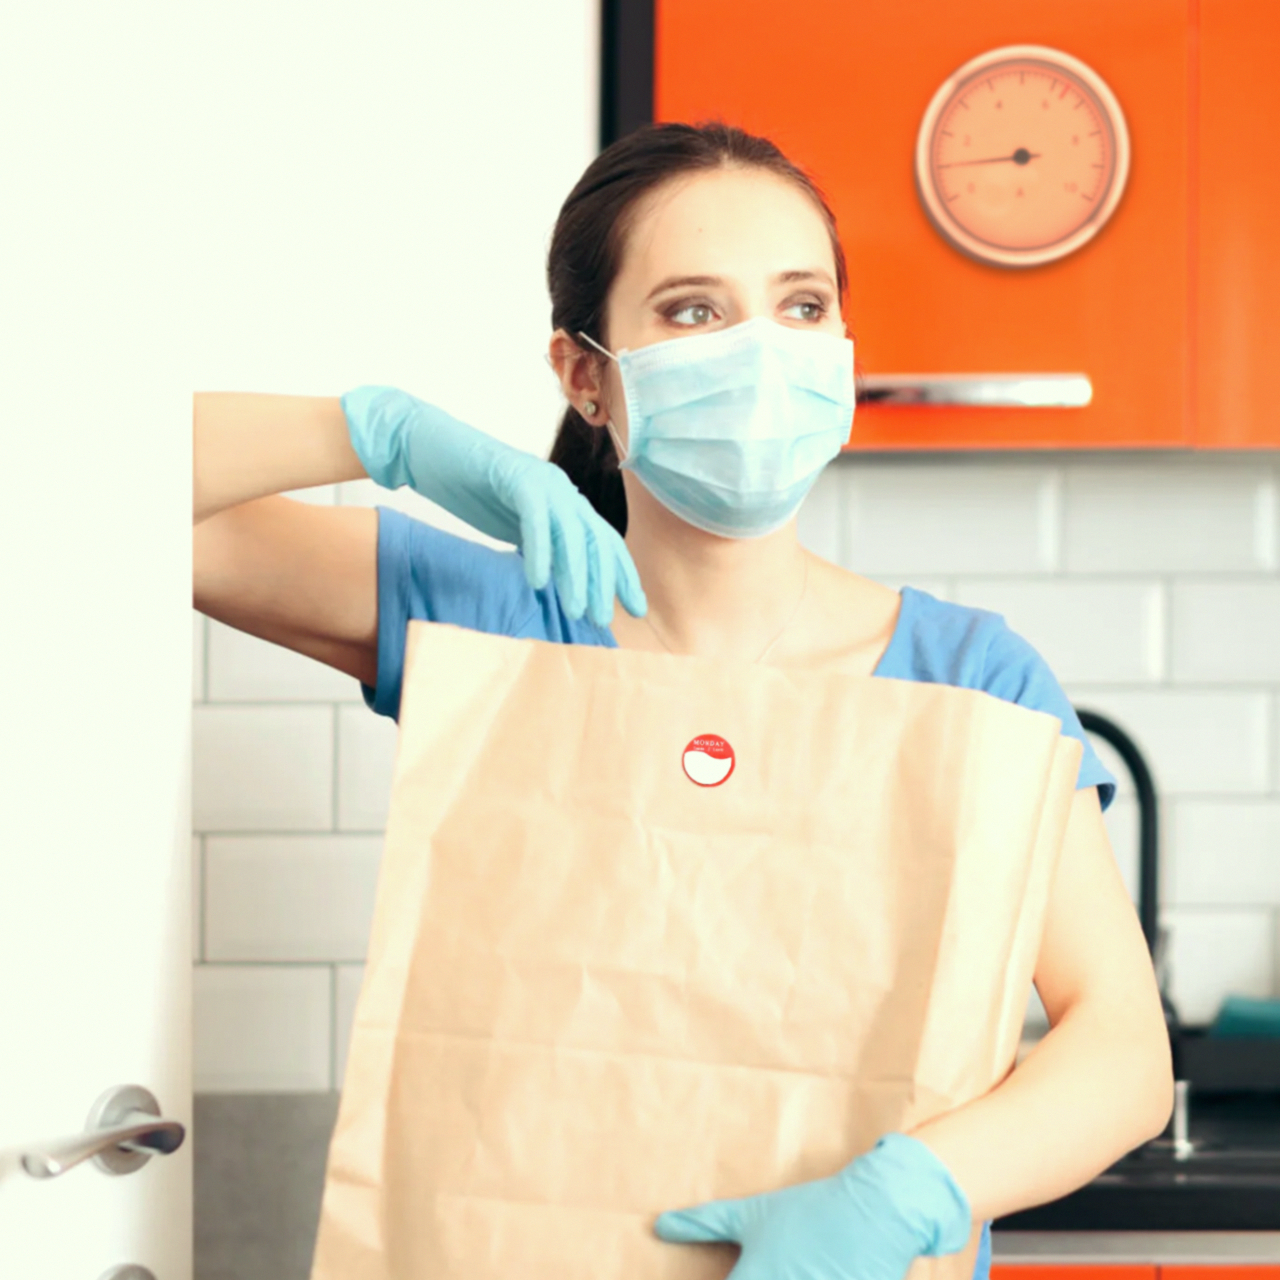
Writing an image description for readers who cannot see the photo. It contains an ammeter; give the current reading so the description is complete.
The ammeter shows 1 A
